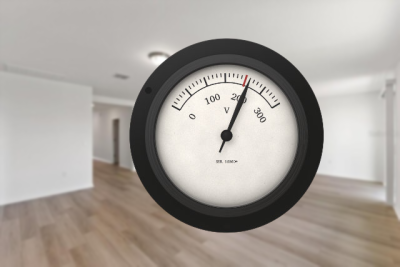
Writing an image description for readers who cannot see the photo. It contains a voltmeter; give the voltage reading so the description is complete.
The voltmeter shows 210 V
